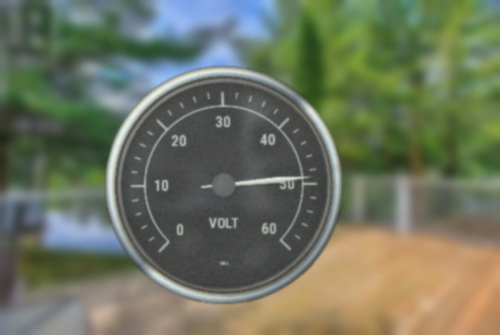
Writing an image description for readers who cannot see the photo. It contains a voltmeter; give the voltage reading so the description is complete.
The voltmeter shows 49 V
